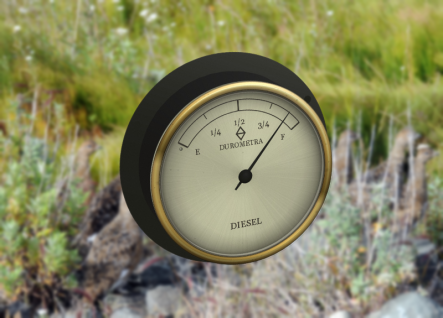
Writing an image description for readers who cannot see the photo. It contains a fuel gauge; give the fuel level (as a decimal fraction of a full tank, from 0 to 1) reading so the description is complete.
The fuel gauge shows 0.875
